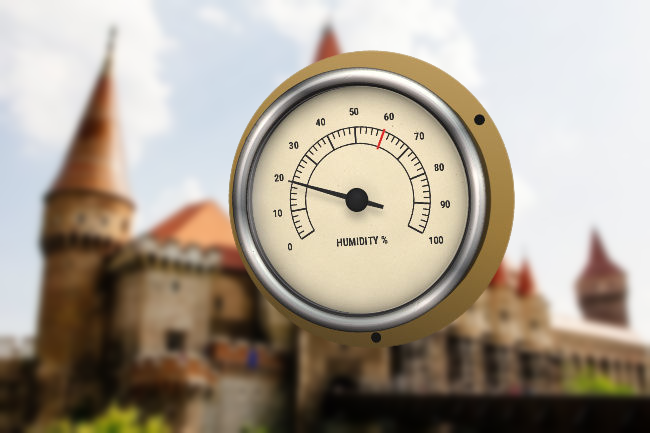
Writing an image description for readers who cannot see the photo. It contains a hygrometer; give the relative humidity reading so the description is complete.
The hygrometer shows 20 %
